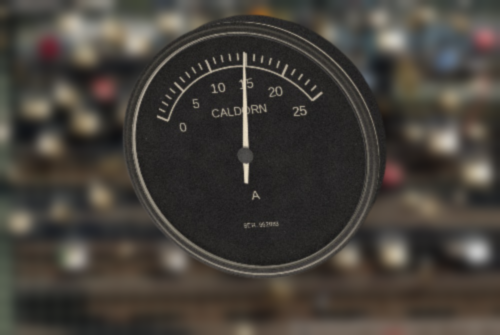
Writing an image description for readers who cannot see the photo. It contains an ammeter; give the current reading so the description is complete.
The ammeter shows 15 A
